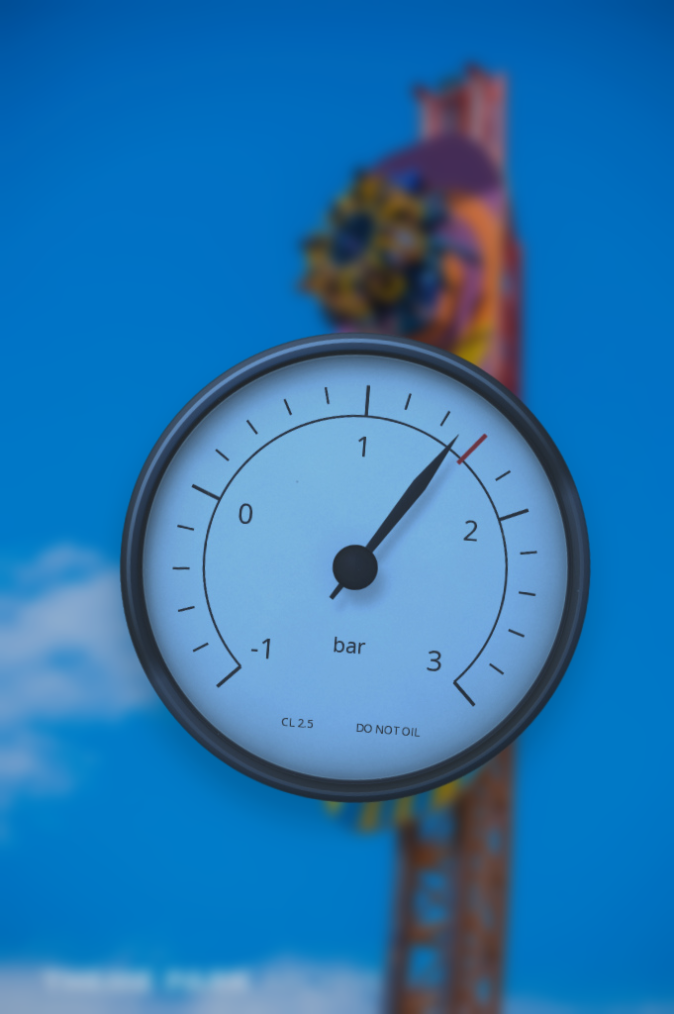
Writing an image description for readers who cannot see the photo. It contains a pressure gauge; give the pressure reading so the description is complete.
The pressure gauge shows 1.5 bar
